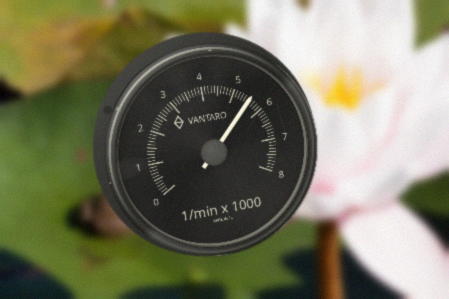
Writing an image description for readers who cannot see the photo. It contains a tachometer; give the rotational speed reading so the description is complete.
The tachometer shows 5500 rpm
